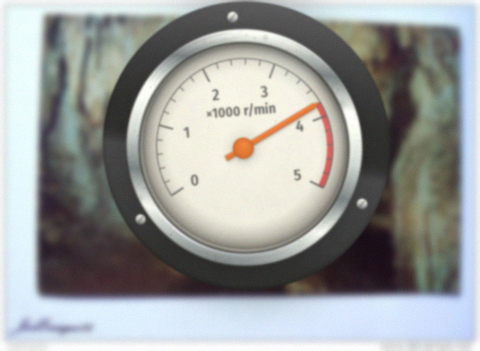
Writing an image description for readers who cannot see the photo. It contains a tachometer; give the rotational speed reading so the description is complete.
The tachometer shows 3800 rpm
